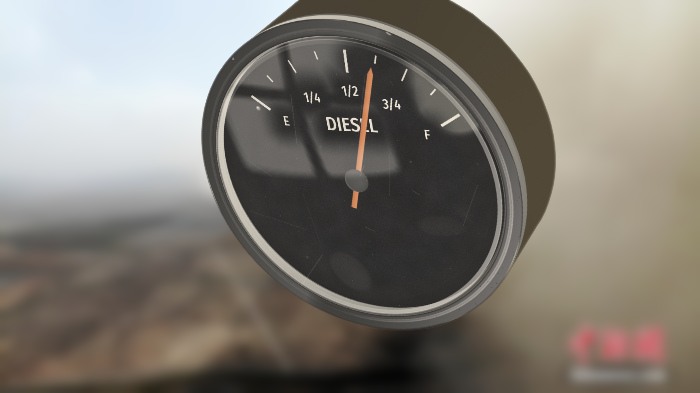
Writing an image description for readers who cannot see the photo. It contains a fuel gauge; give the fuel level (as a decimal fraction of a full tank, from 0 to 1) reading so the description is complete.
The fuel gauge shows 0.625
